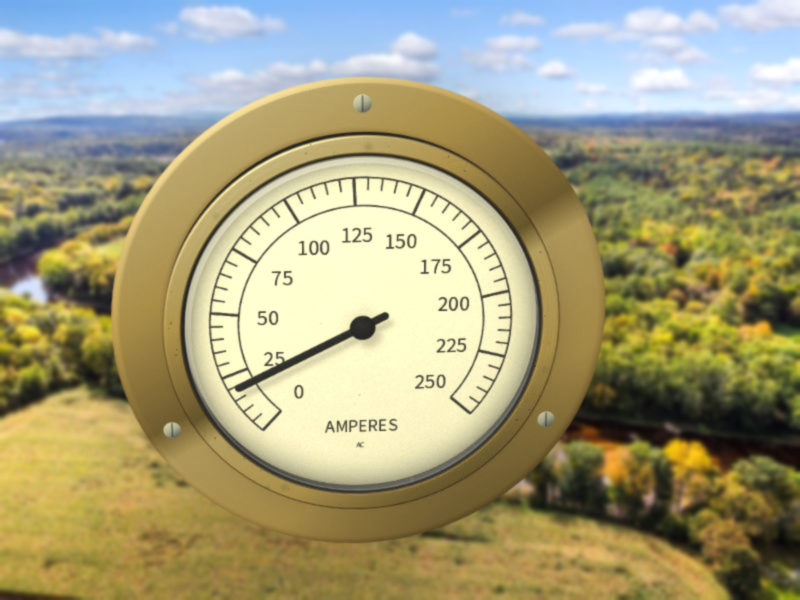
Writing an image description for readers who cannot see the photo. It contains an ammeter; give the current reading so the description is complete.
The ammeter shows 20 A
